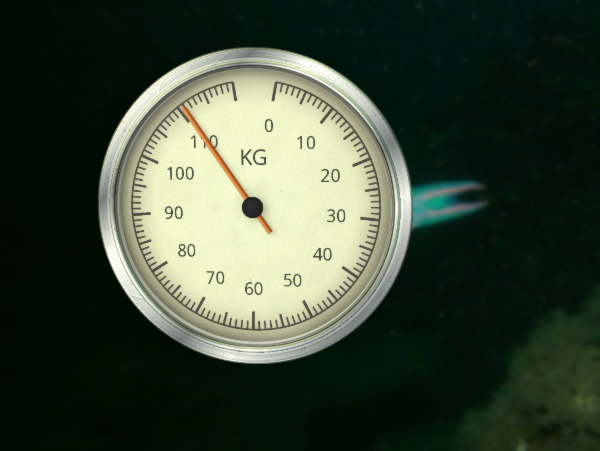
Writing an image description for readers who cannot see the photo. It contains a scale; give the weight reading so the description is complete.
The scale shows 111 kg
